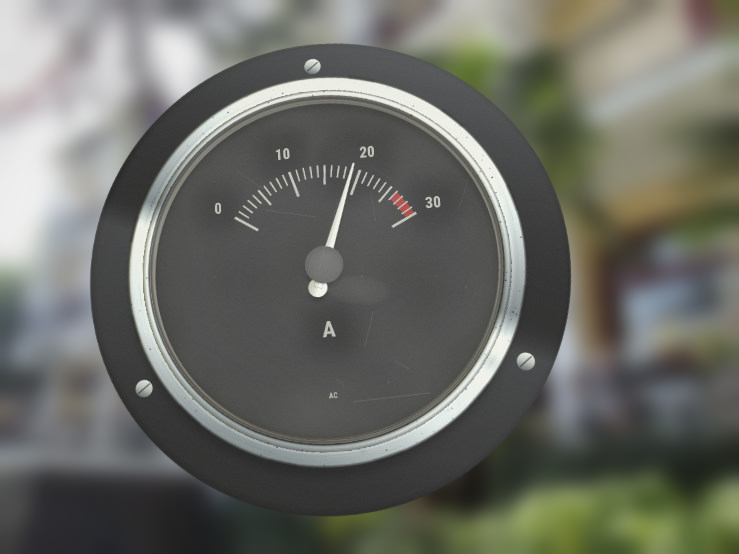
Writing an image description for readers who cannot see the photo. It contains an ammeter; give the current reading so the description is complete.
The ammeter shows 19 A
